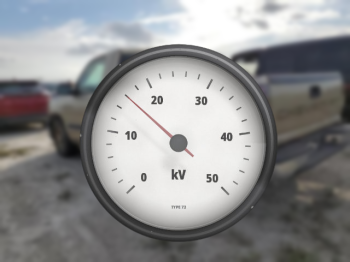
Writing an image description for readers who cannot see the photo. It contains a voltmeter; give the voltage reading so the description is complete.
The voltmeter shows 16 kV
